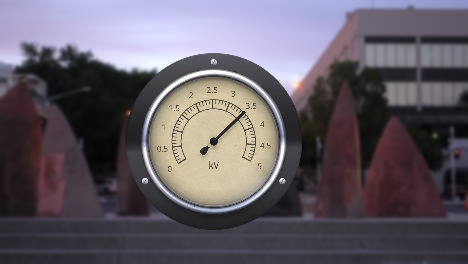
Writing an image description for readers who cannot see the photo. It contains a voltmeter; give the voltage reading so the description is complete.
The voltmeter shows 3.5 kV
